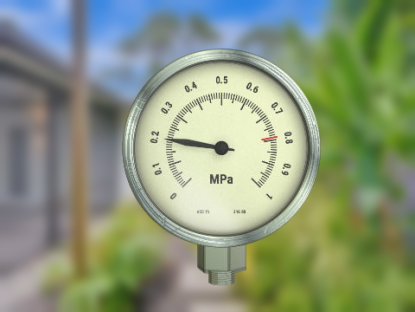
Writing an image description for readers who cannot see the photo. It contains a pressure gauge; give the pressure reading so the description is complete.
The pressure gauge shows 0.2 MPa
